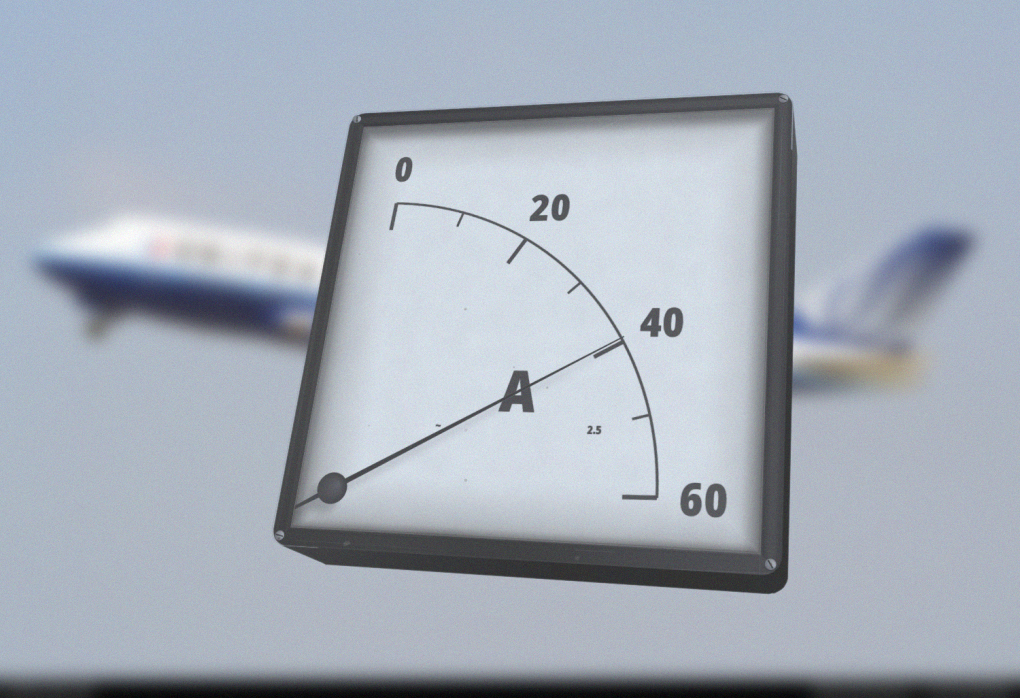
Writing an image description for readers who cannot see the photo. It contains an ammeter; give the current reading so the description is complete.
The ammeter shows 40 A
